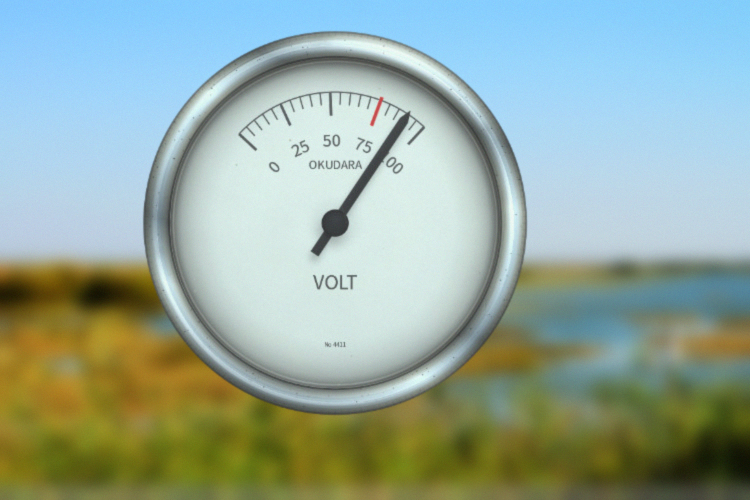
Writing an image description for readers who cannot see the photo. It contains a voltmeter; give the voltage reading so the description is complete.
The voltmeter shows 90 V
